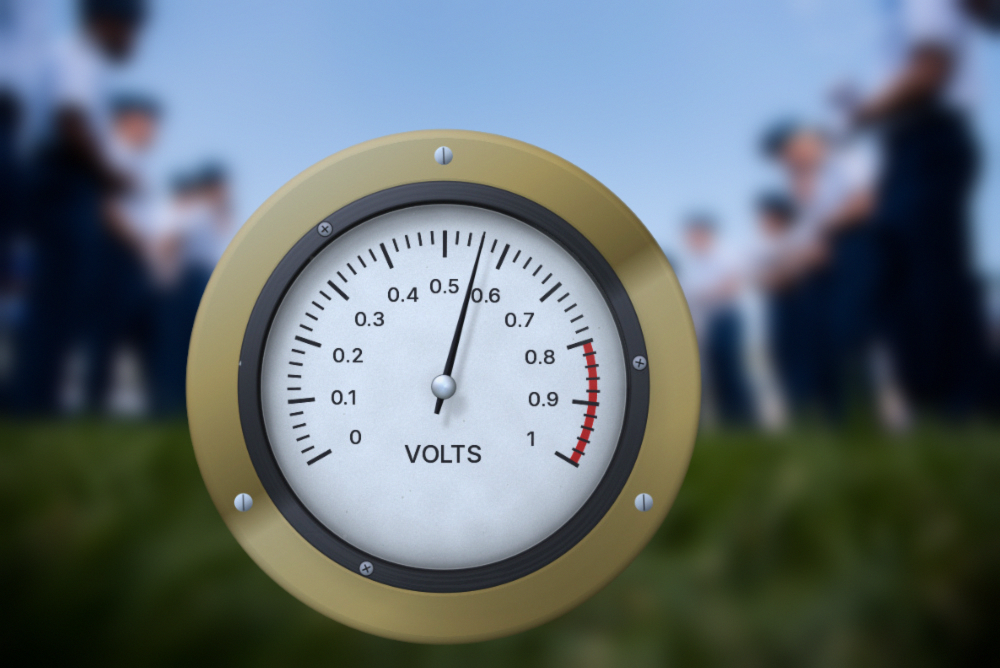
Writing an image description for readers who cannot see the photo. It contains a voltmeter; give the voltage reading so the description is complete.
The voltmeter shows 0.56 V
